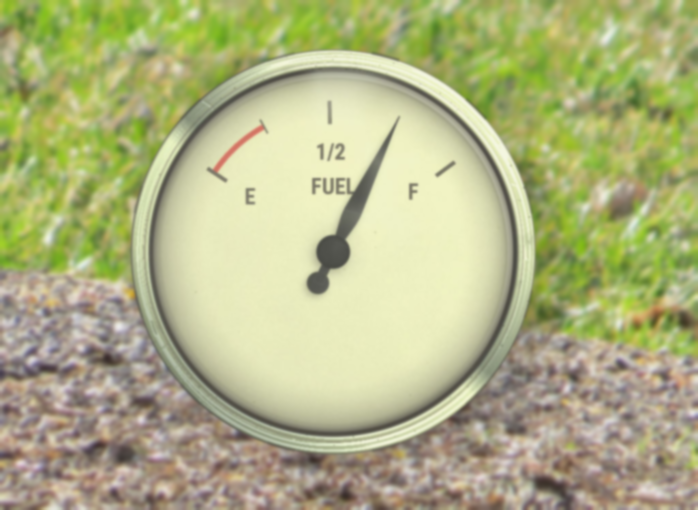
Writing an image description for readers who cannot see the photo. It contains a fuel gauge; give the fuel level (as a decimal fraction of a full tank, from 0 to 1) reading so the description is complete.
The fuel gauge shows 0.75
